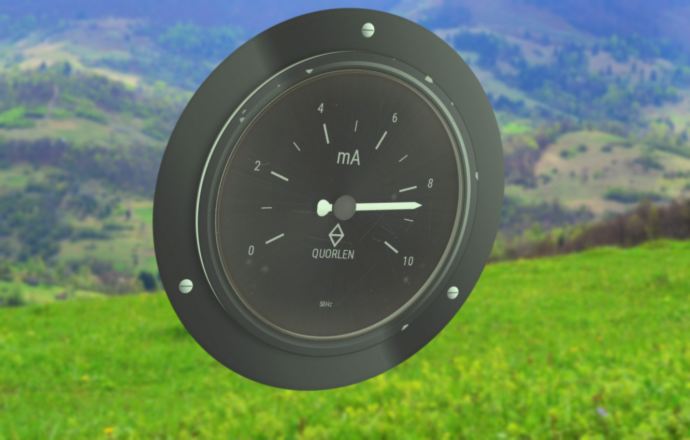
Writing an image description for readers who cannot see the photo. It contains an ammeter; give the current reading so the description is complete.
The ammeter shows 8.5 mA
